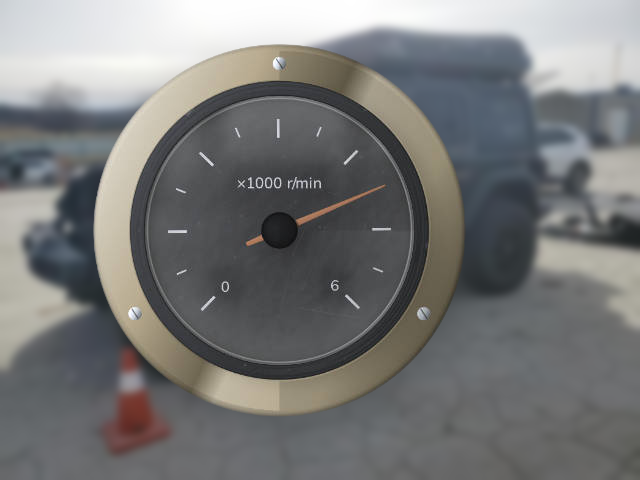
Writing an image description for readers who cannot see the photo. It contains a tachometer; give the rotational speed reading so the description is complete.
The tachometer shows 4500 rpm
